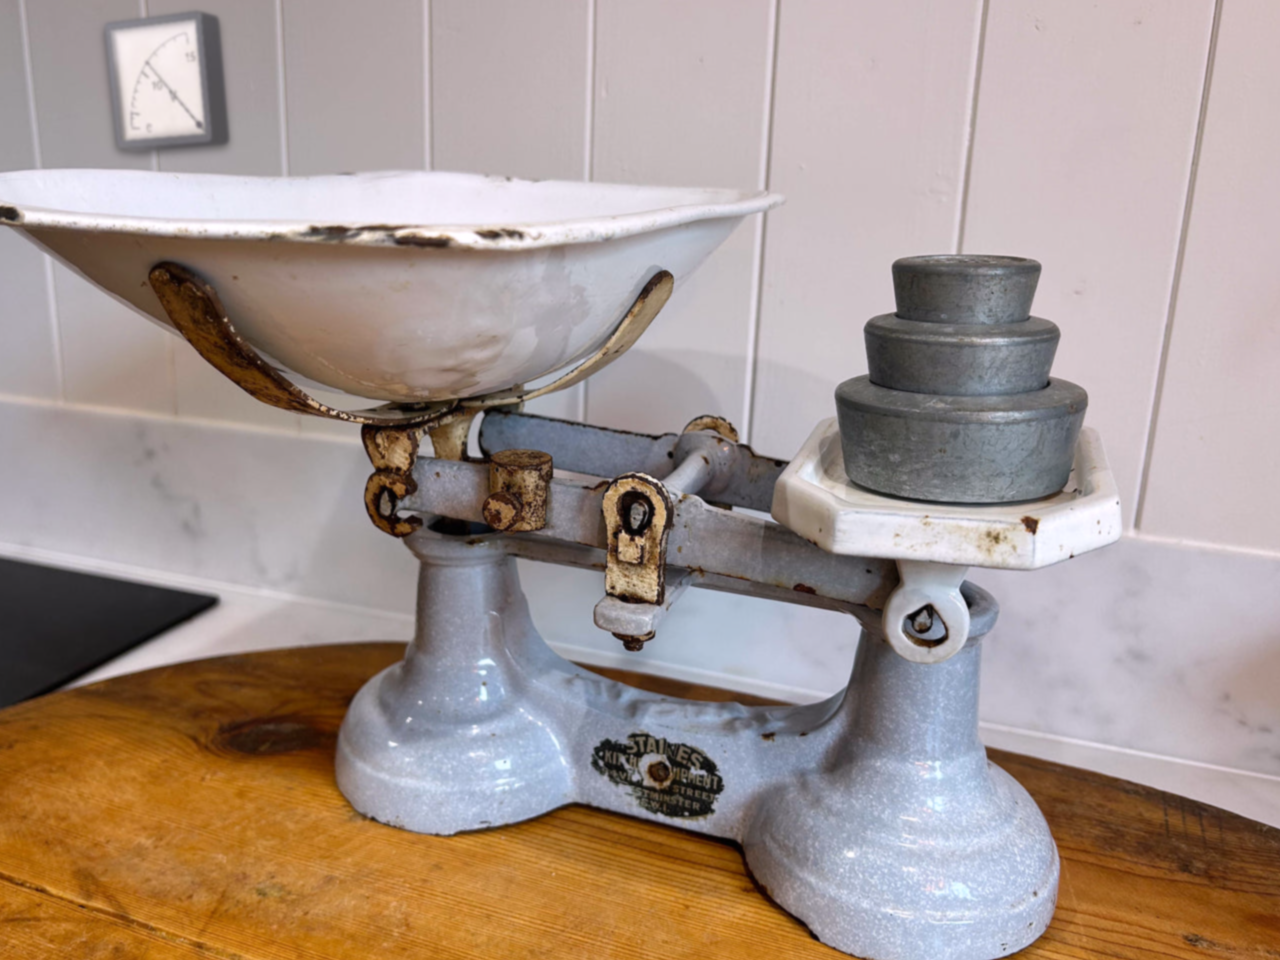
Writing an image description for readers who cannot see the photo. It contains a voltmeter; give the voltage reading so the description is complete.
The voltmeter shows 11 V
